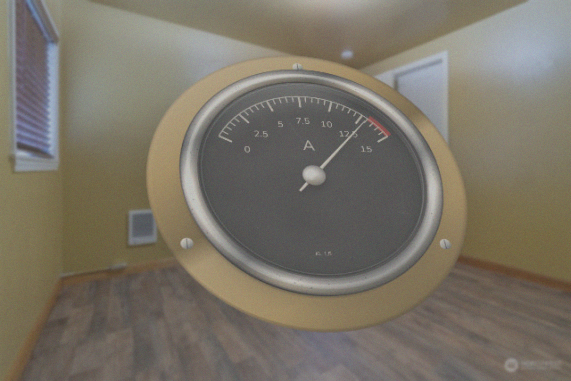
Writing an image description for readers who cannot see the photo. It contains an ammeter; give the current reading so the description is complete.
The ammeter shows 13 A
